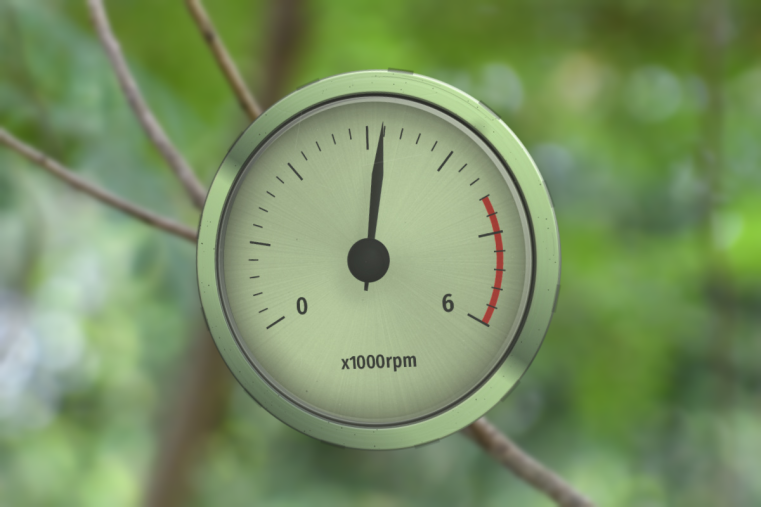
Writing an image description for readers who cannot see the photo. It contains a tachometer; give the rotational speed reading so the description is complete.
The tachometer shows 3200 rpm
